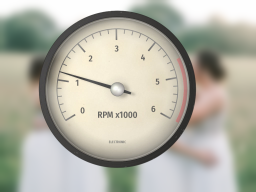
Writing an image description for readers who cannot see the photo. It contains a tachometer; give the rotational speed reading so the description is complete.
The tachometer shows 1200 rpm
